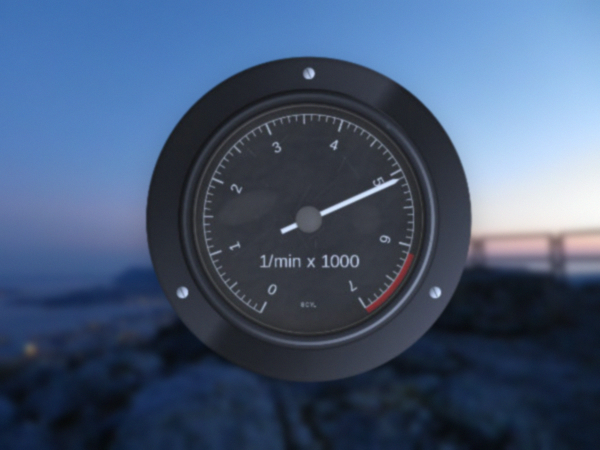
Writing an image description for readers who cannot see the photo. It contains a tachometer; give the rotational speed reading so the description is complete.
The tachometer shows 5100 rpm
